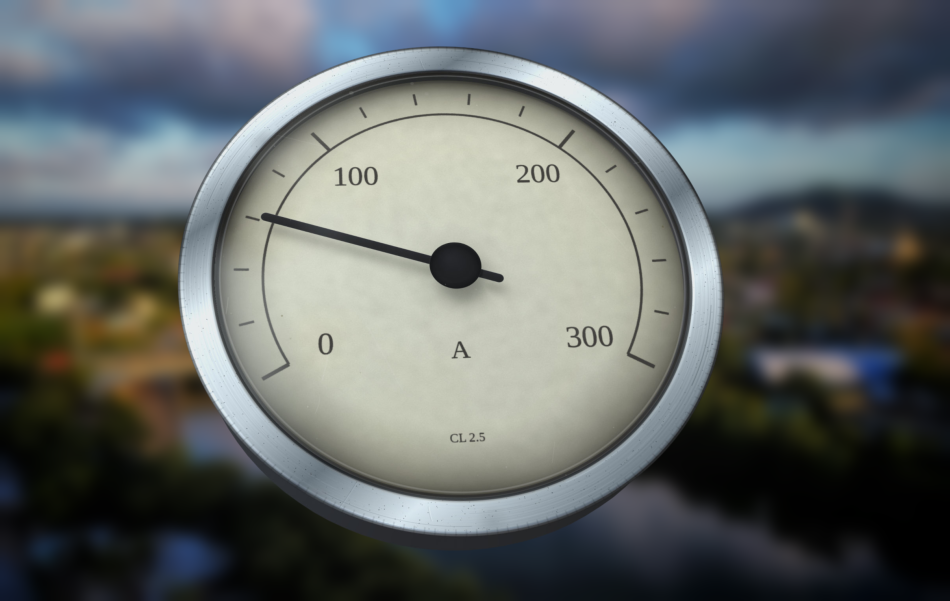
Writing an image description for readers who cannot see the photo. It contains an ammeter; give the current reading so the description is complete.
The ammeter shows 60 A
